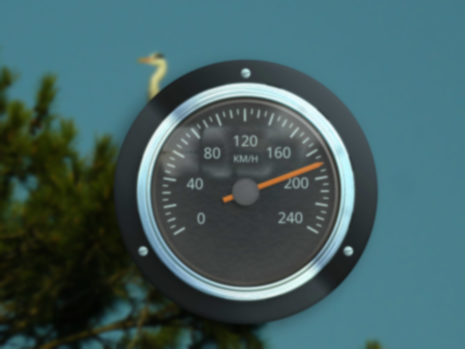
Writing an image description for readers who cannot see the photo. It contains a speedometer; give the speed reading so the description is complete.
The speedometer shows 190 km/h
